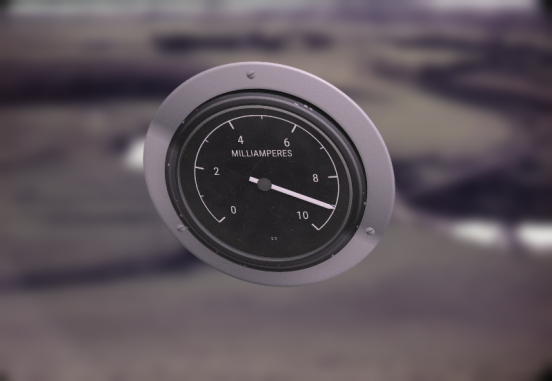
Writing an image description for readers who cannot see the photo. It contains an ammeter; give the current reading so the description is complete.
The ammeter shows 9 mA
